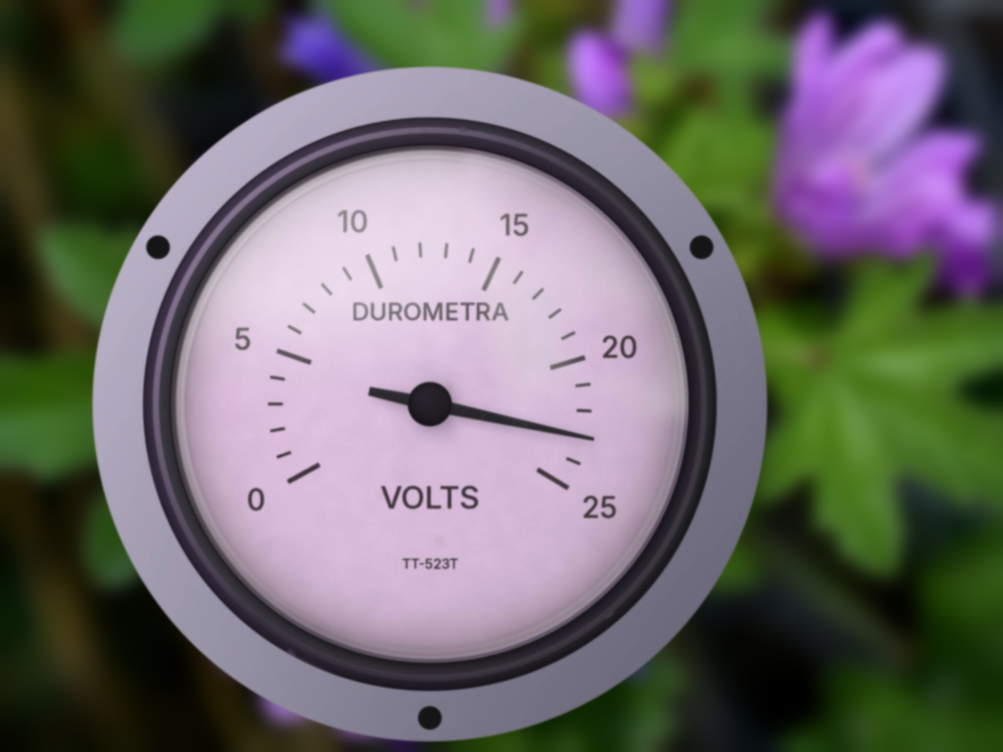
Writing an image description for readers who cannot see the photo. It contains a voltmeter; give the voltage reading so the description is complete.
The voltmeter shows 23 V
